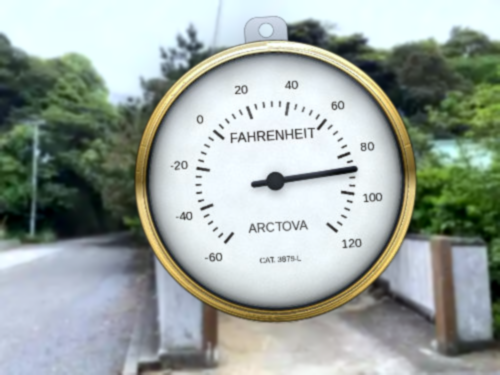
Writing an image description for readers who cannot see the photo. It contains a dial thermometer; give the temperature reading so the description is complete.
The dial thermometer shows 88 °F
